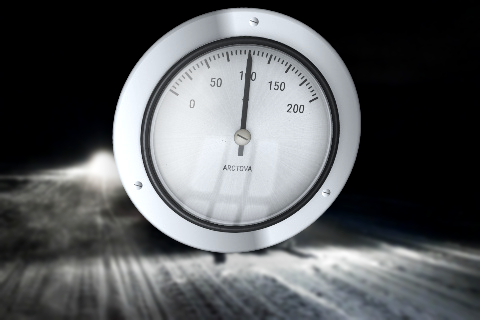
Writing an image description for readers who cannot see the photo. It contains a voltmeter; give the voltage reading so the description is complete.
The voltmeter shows 100 V
